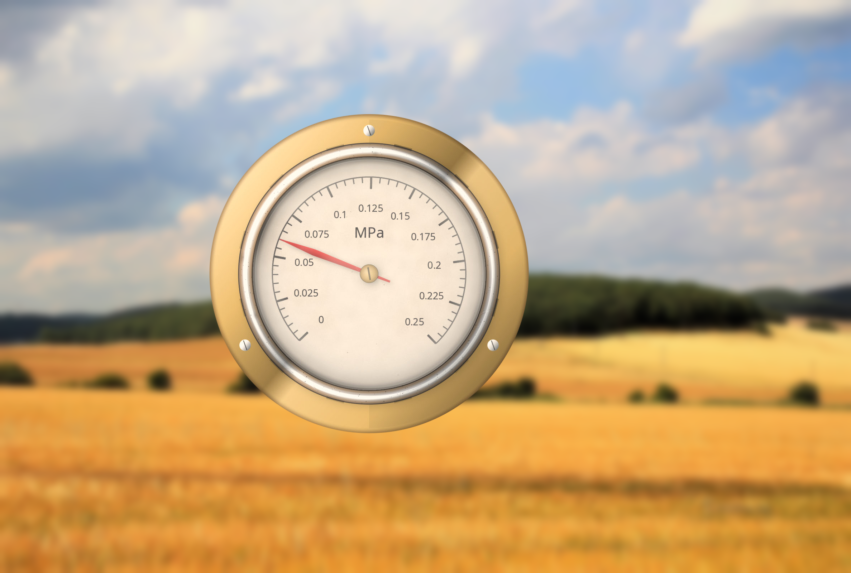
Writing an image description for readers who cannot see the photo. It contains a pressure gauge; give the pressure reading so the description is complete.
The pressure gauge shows 0.06 MPa
